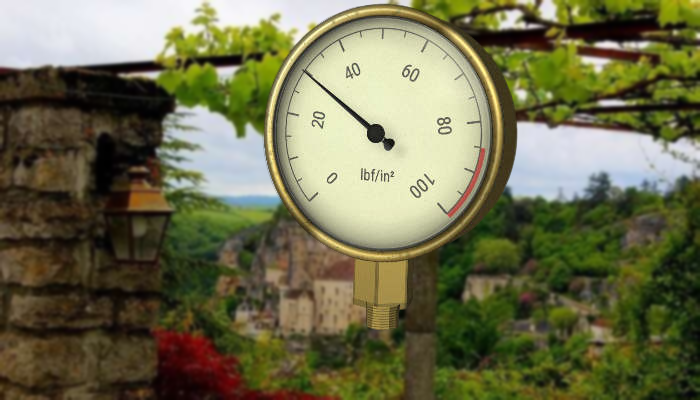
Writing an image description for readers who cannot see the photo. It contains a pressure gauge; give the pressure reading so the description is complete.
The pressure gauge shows 30 psi
